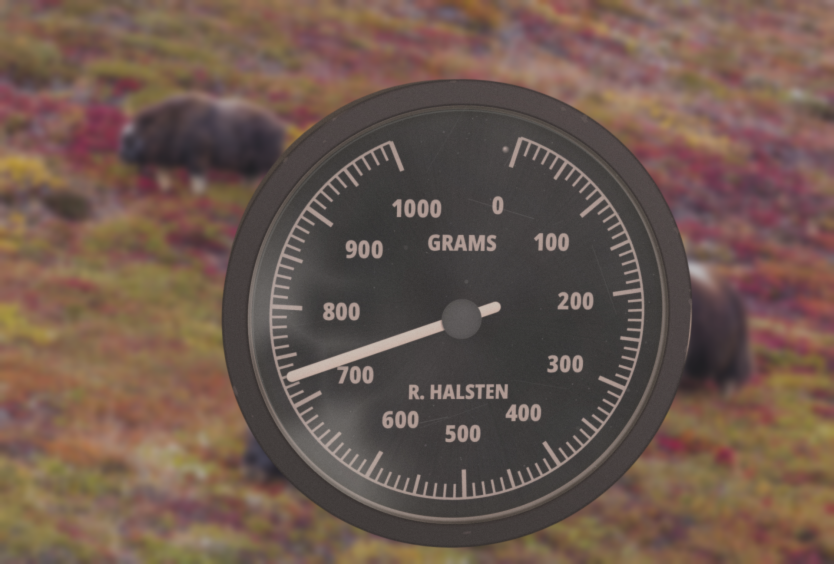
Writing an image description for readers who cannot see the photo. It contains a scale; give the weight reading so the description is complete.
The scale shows 730 g
